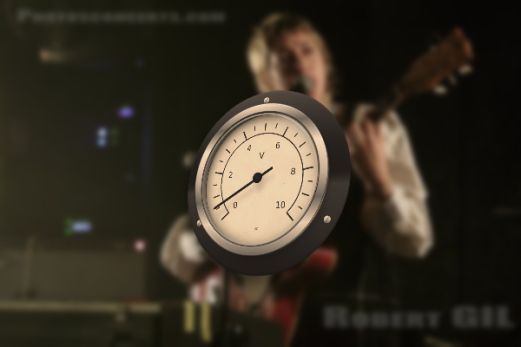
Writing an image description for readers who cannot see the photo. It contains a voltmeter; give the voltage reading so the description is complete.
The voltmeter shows 0.5 V
